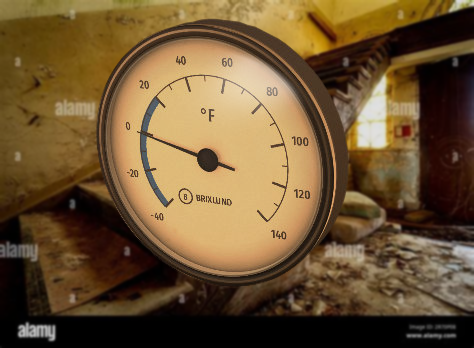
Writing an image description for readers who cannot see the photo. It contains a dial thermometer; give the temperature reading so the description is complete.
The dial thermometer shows 0 °F
